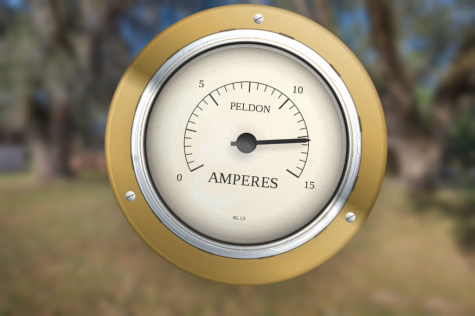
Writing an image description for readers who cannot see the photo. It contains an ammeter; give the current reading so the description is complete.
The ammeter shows 12.75 A
